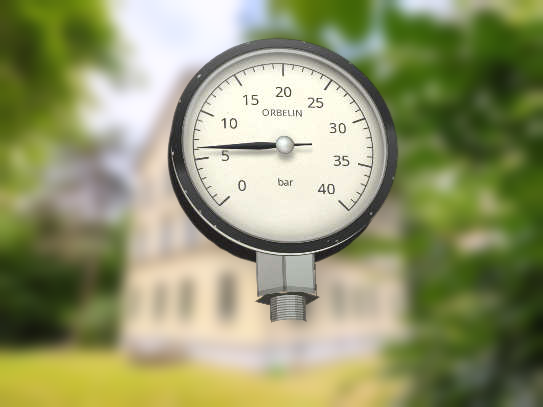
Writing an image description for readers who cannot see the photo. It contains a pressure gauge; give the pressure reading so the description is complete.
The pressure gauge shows 6 bar
